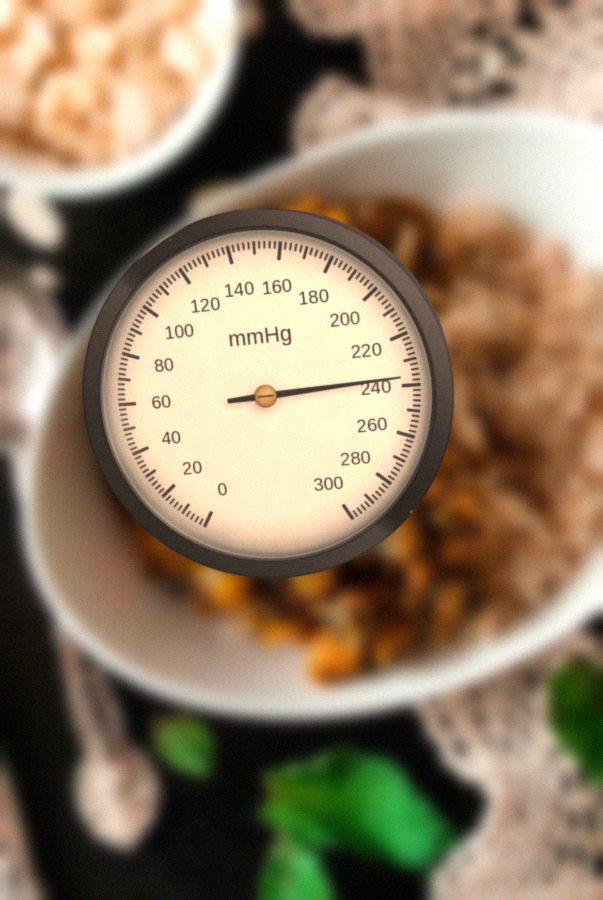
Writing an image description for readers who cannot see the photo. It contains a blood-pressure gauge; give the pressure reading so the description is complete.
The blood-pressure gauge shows 236 mmHg
